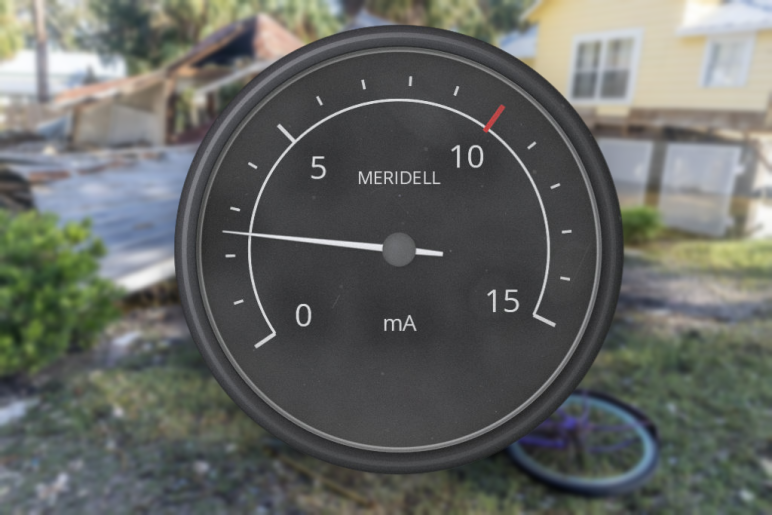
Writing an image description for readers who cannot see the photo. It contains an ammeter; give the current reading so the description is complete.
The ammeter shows 2.5 mA
